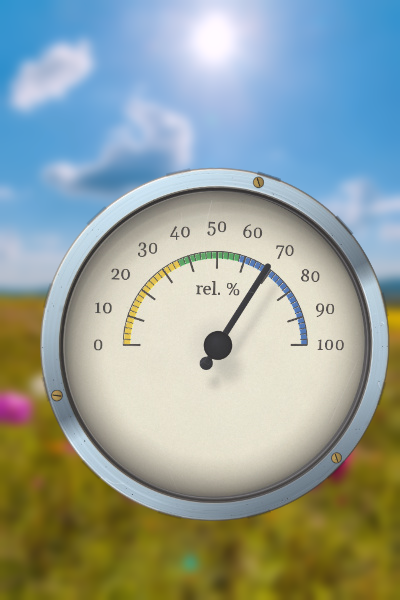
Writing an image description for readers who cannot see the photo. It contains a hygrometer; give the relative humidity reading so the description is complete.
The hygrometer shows 68 %
